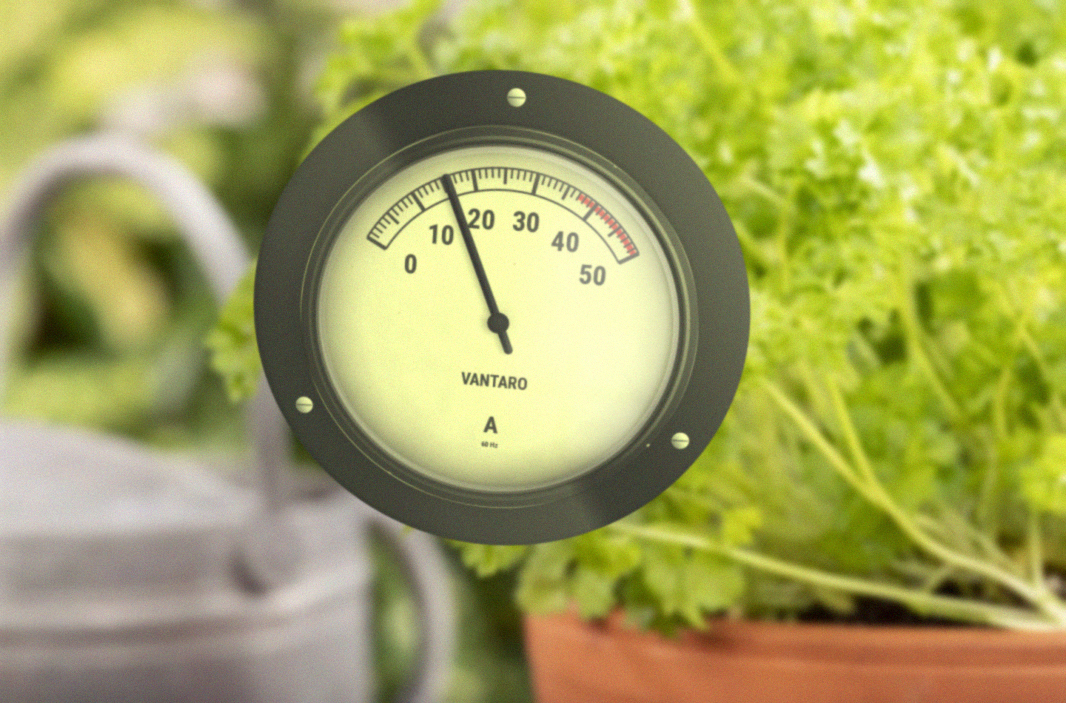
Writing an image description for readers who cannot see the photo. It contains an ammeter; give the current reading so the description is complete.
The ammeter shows 16 A
